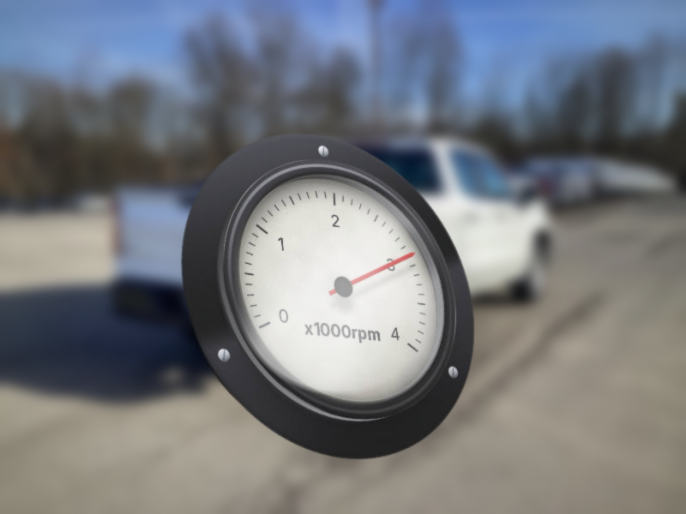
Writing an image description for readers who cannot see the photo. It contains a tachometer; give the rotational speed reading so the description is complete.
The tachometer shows 3000 rpm
